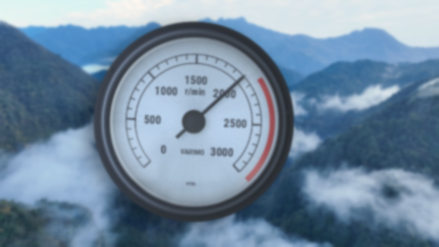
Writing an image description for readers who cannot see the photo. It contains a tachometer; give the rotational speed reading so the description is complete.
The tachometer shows 2000 rpm
